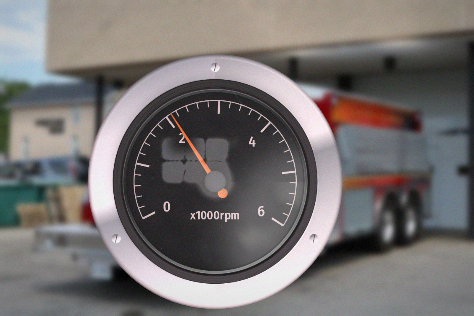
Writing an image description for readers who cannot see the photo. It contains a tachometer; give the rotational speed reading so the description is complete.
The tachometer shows 2100 rpm
